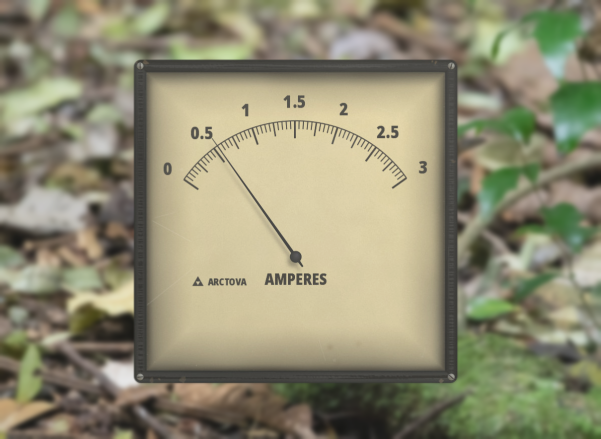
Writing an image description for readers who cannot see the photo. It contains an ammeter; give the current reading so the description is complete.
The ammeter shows 0.55 A
